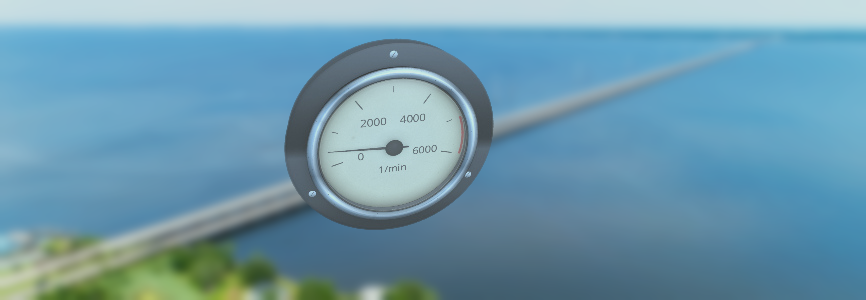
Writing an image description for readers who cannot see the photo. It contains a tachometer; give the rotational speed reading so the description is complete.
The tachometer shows 500 rpm
